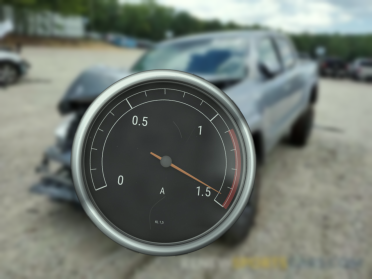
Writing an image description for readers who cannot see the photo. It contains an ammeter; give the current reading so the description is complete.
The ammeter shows 1.45 A
